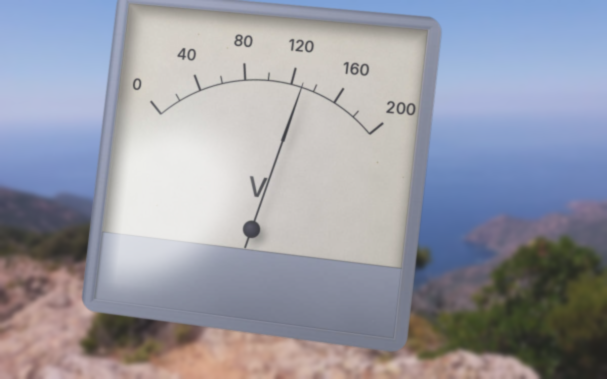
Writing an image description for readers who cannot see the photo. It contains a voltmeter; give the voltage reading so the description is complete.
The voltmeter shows 130 V
